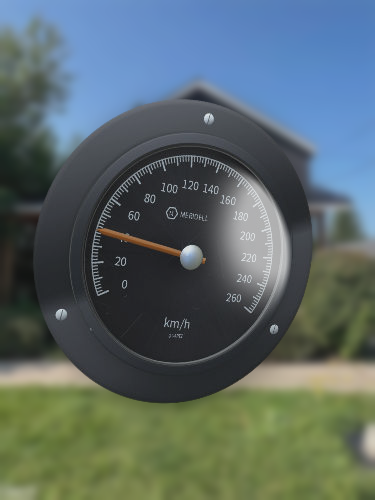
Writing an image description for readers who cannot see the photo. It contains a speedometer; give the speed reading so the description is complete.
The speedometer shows 40 km/h
